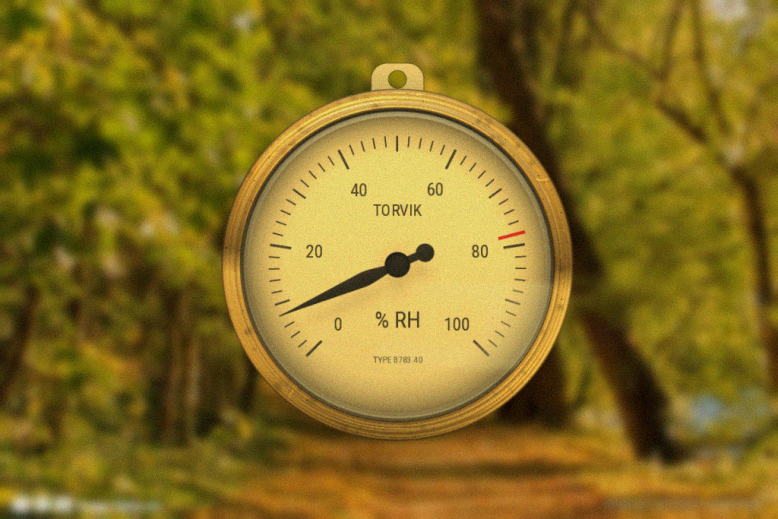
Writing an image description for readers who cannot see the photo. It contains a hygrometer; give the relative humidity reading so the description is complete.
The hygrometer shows 8 %
